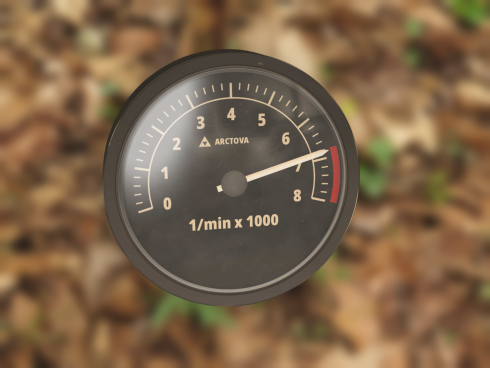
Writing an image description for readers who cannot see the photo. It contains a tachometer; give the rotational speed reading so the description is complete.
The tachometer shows 6800 rpm
